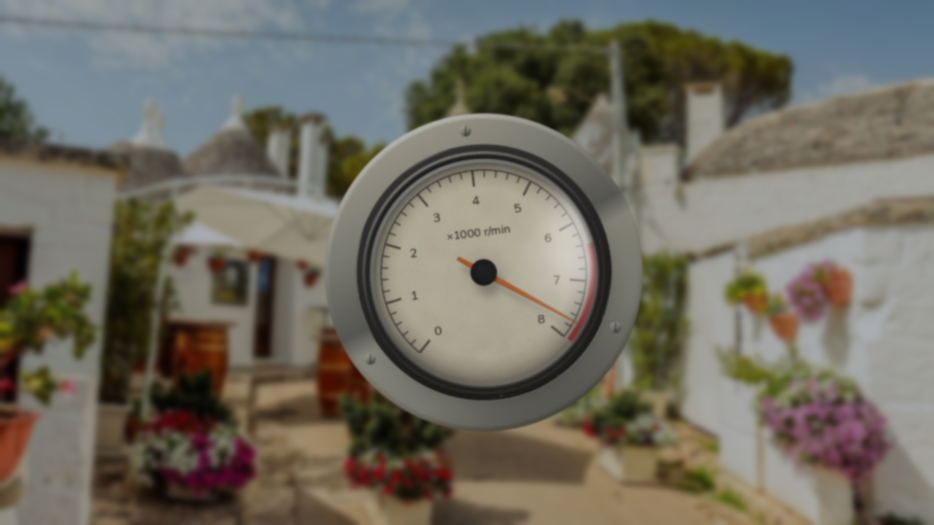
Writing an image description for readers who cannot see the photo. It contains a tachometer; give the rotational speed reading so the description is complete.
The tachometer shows 7700 rpm
